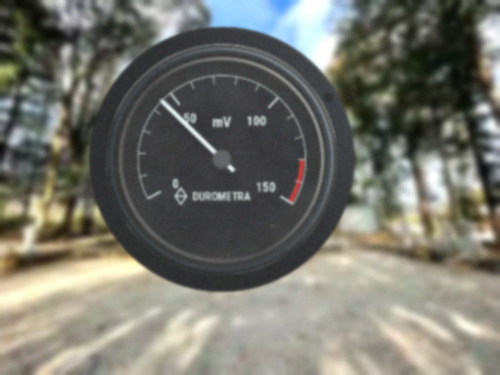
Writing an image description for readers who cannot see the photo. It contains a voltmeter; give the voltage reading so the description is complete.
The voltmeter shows 45 mV
